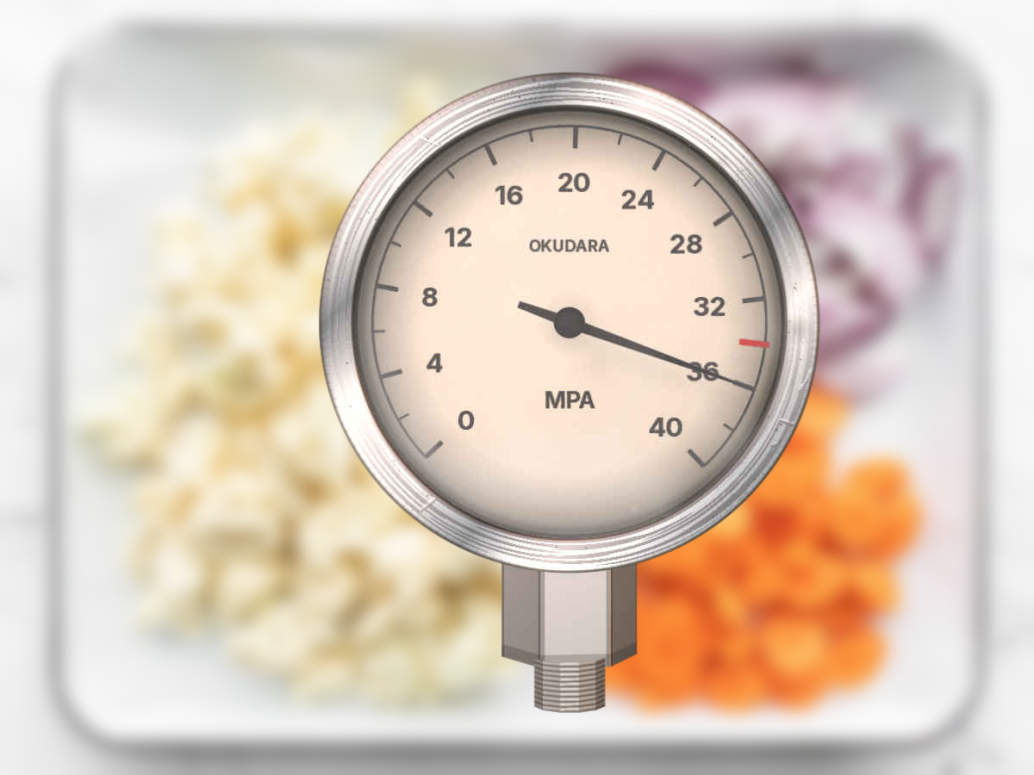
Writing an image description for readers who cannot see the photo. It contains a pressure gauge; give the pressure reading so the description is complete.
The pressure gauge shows 36 MPa
